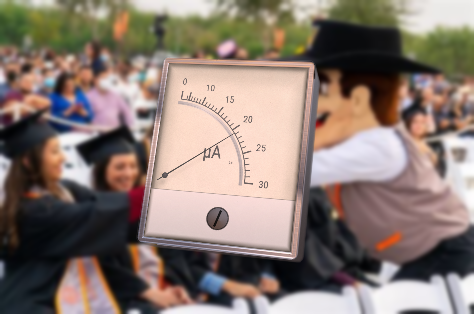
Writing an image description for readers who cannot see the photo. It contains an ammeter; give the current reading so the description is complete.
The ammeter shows 21 µA
